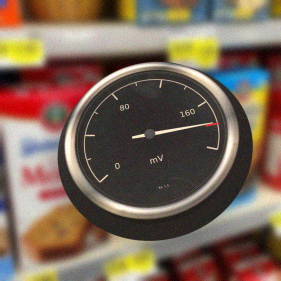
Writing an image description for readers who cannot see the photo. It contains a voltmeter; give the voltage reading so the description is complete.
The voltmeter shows 180 mV
